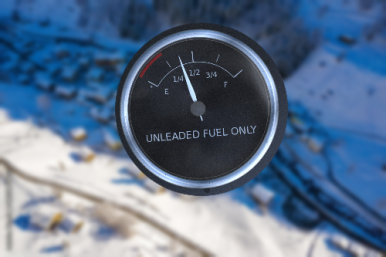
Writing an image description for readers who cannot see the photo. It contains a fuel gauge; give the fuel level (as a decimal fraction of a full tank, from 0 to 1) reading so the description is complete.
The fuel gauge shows 0.375
